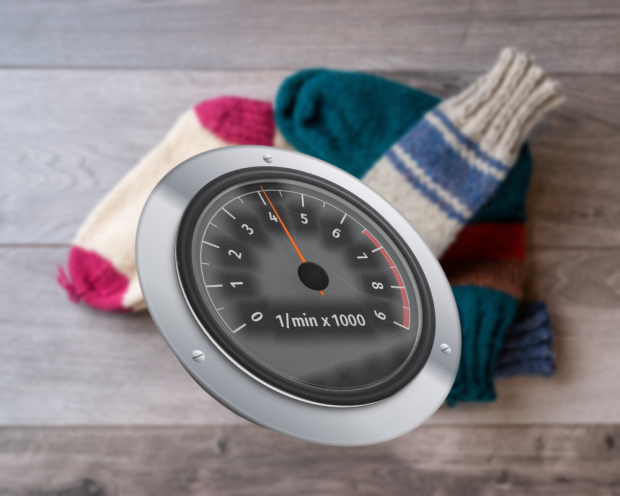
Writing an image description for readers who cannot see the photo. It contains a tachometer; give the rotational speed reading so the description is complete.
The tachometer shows 4000 rpm
